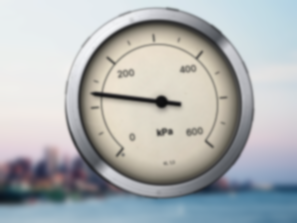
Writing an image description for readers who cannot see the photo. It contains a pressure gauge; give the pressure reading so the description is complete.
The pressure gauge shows 125 kPa
